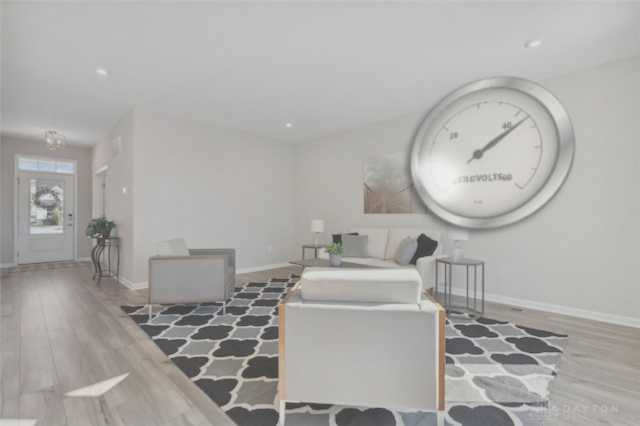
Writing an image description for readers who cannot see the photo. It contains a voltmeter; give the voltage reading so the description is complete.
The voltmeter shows 42.5 kV
